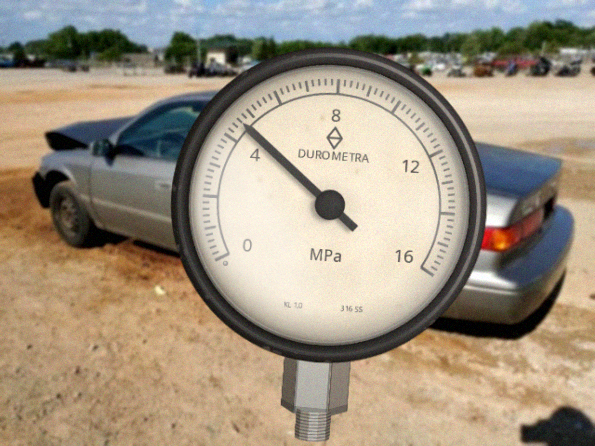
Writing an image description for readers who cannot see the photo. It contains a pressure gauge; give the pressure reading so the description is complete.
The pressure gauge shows 4.6 MPa
